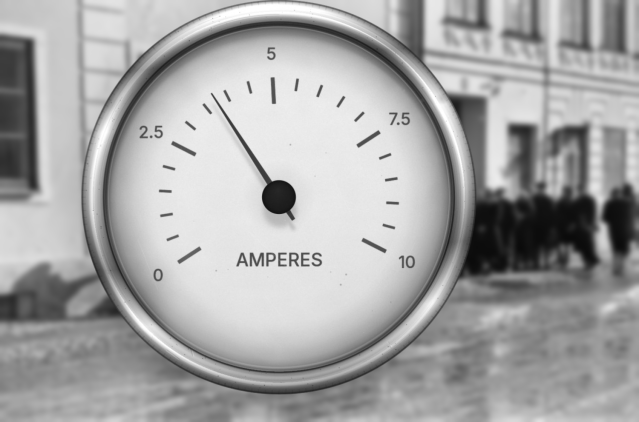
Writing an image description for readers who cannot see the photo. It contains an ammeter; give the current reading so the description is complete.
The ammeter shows 3.75 A
